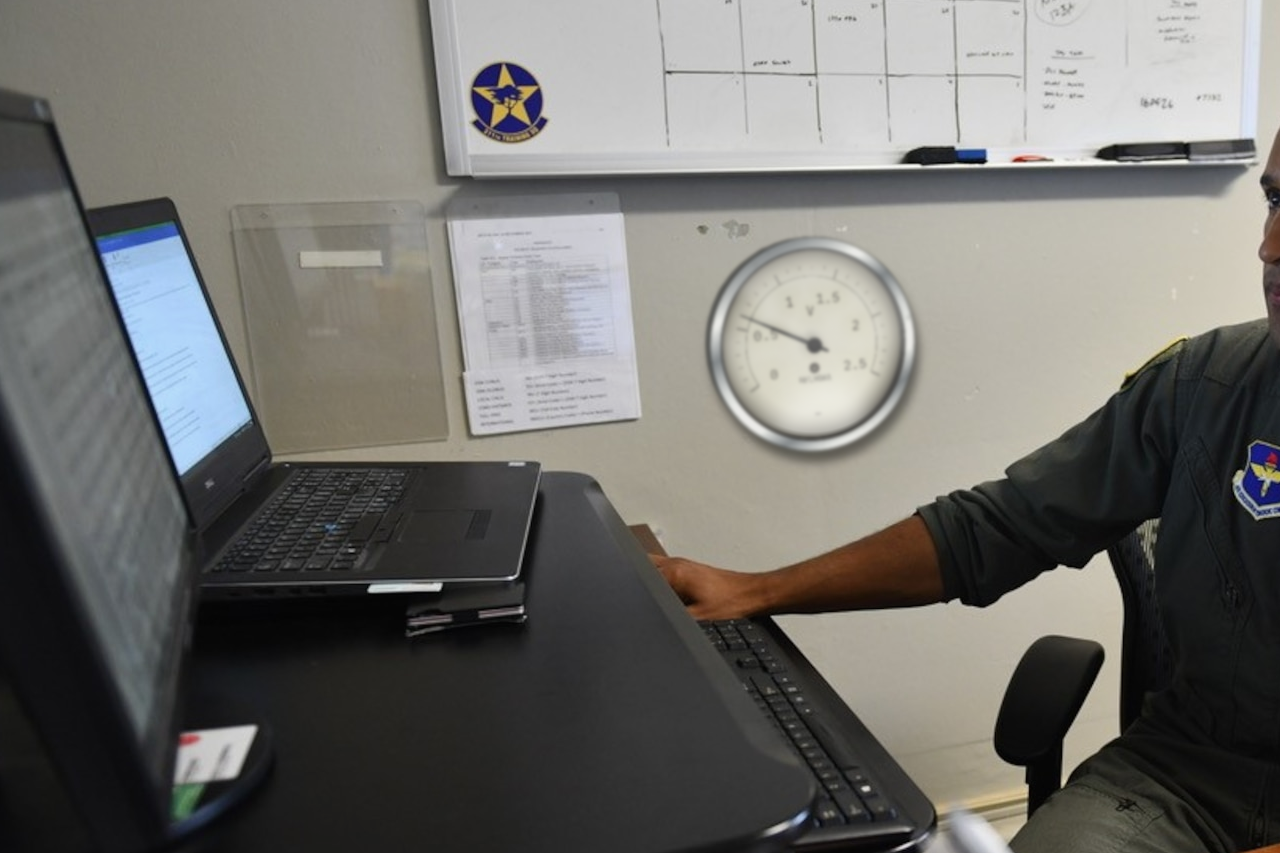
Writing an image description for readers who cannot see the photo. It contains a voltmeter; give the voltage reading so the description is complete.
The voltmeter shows 0.6 V
